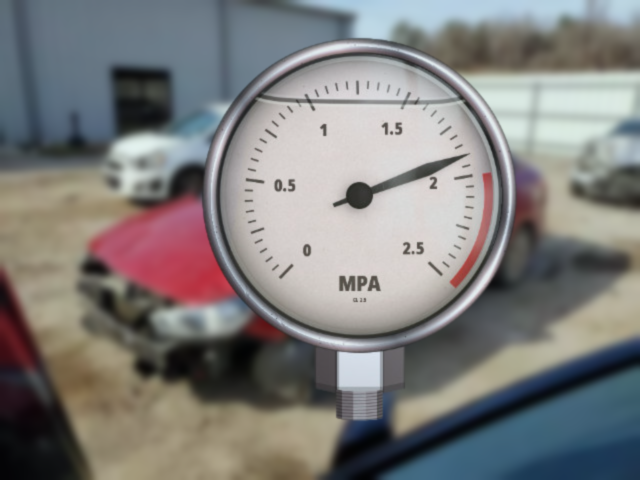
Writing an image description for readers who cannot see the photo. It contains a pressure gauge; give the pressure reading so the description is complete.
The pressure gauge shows 1.9 MPa
